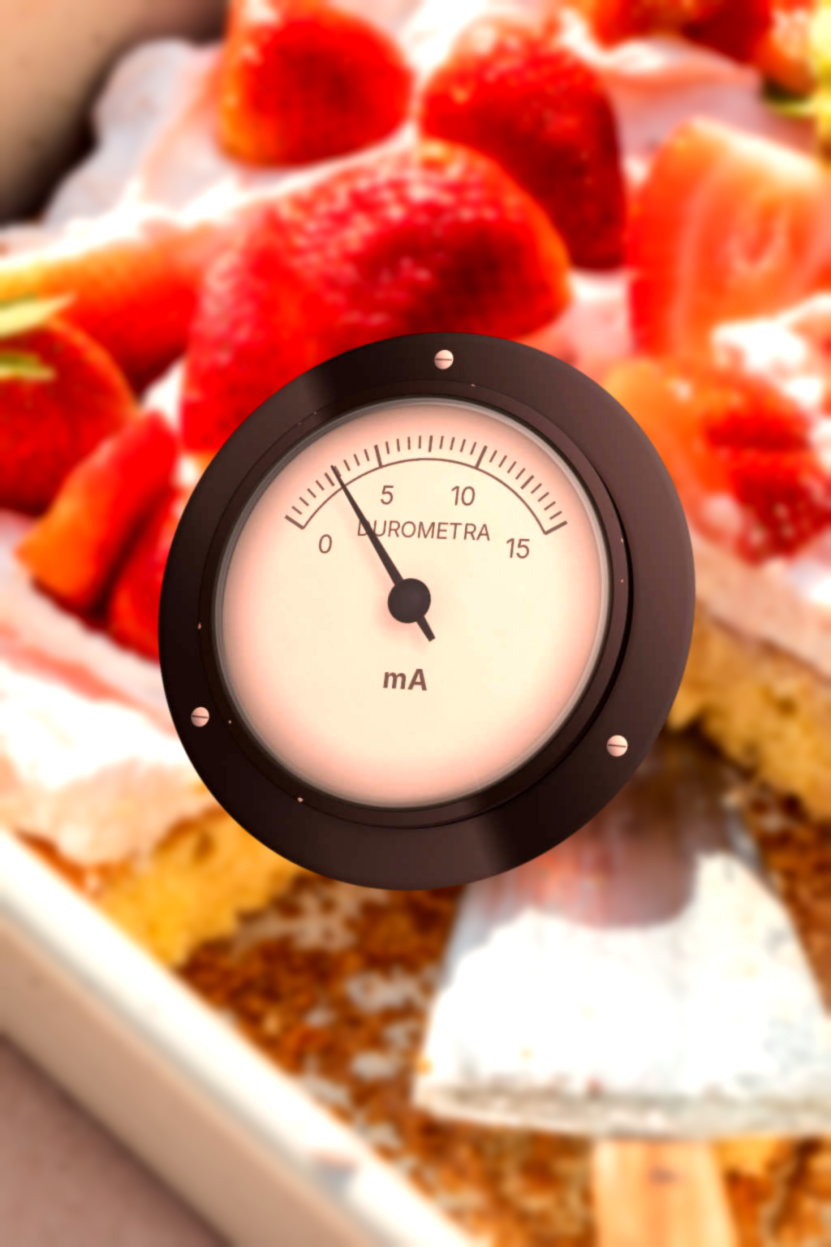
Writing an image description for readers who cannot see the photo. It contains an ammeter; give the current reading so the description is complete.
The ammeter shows 3 mA
